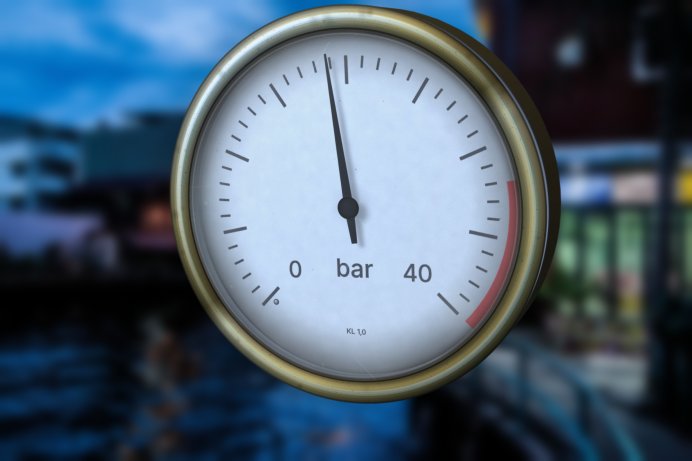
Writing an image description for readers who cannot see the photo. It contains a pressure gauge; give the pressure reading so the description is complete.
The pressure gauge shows 19 bar
